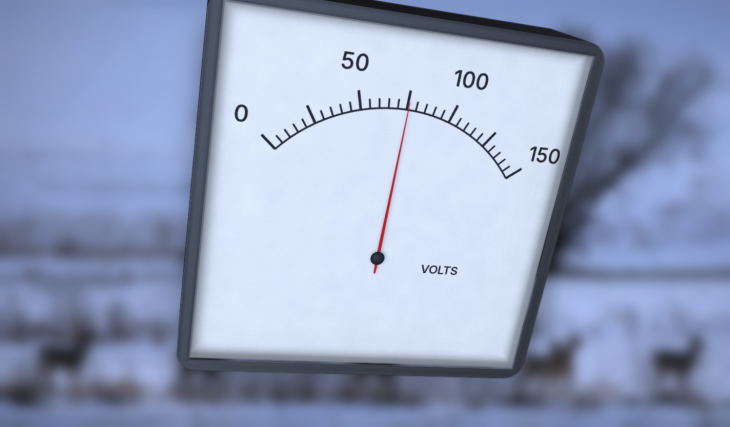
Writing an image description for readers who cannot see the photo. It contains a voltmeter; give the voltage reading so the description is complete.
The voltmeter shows 75 V
